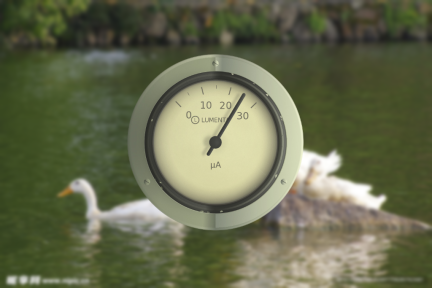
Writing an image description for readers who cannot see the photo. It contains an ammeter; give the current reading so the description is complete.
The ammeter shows 25 µA
